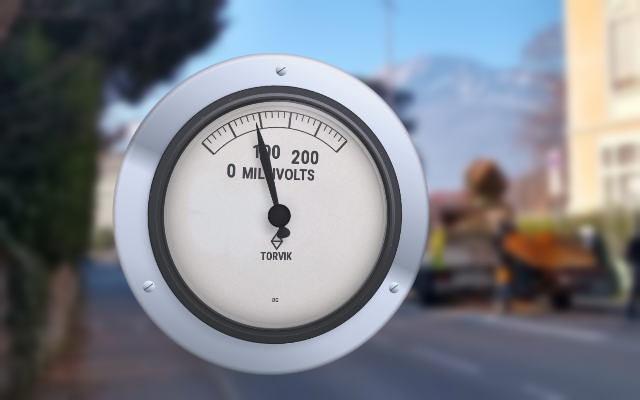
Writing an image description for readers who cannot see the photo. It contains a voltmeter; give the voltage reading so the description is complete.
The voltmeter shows 90 mV
